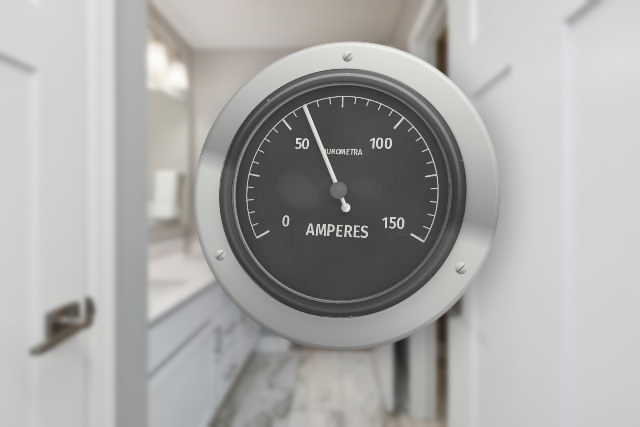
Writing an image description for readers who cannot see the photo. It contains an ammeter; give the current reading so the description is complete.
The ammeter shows 60 A
